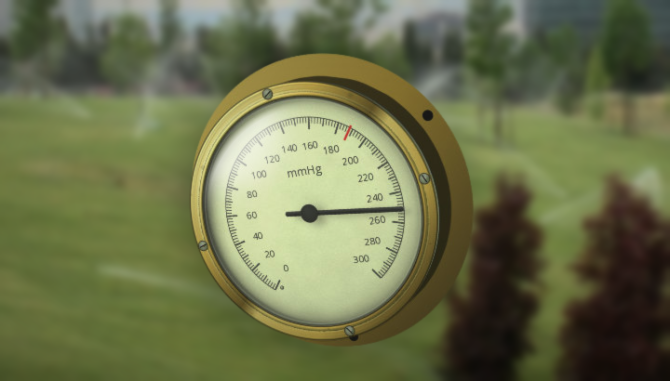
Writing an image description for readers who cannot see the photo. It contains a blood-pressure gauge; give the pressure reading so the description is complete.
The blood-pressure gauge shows 250 mmHg
